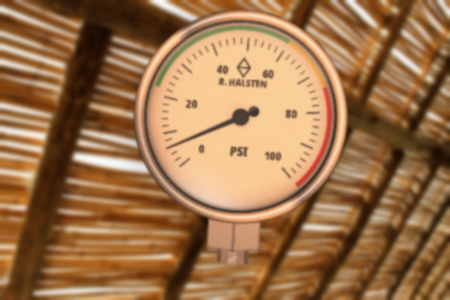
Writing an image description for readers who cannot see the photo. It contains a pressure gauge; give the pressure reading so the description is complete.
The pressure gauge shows 6 psi
